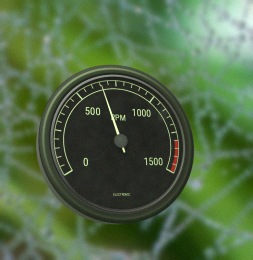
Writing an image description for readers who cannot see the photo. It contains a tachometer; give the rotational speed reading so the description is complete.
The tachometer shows 650 rpm
